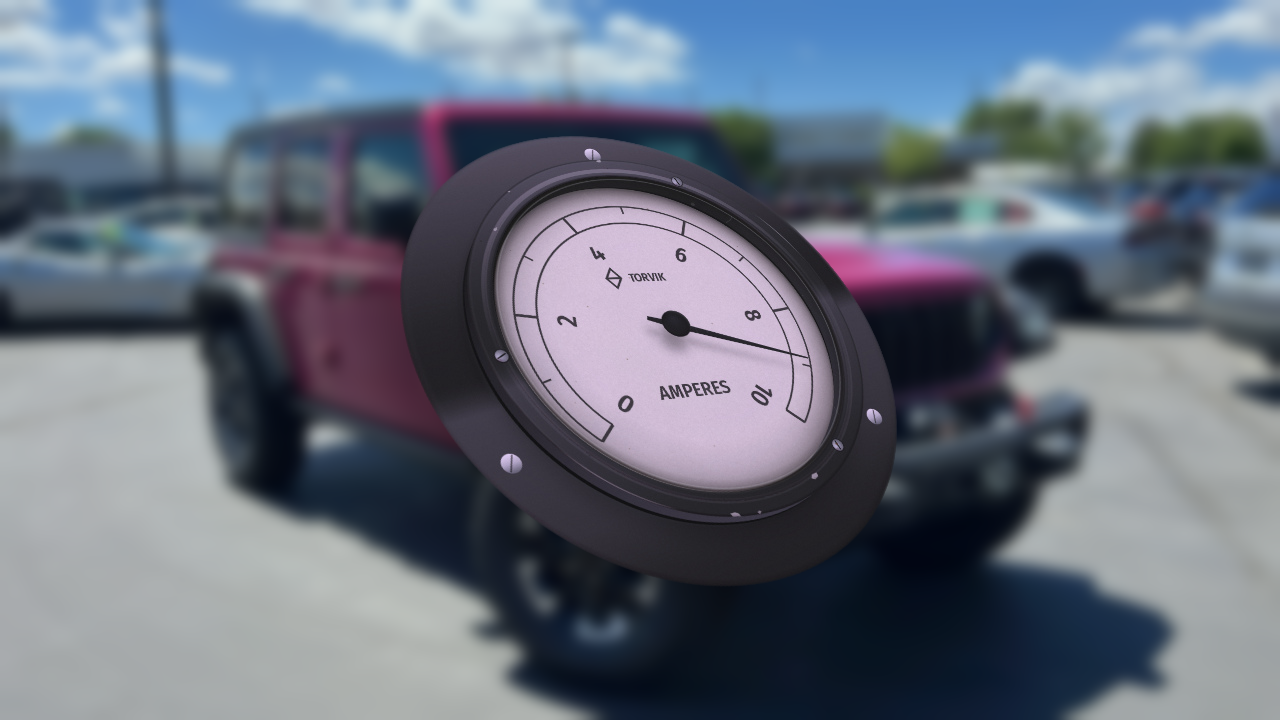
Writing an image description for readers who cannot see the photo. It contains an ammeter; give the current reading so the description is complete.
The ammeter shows 9 A
